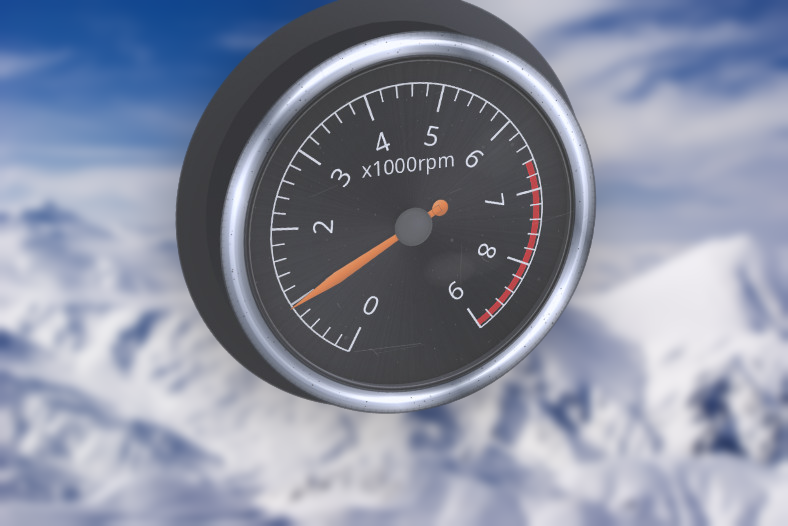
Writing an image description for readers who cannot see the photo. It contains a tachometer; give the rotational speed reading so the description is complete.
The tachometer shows 1000 rpm
